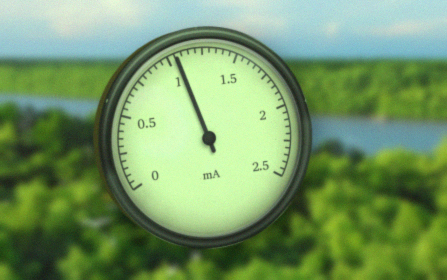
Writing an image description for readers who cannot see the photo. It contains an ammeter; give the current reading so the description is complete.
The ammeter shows 1.05 mA
